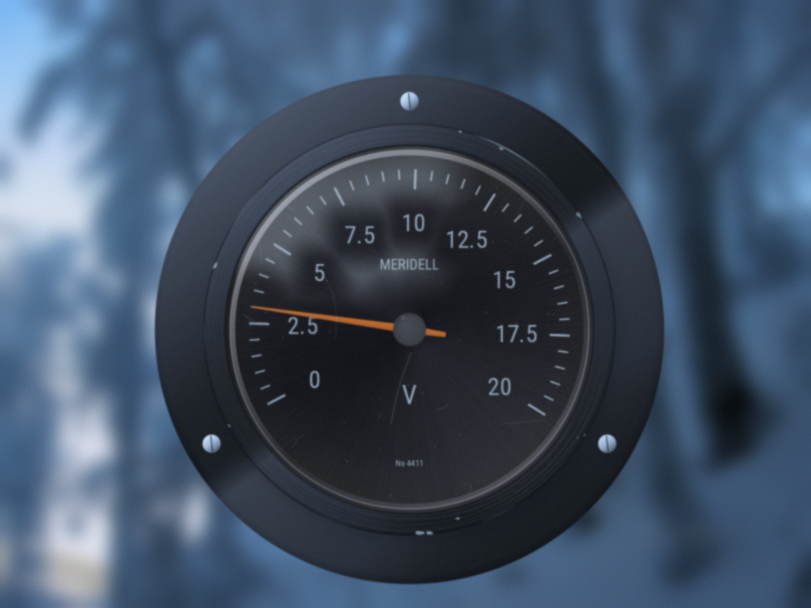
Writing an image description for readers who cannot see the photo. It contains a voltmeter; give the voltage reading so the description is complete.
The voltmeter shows 3 V
